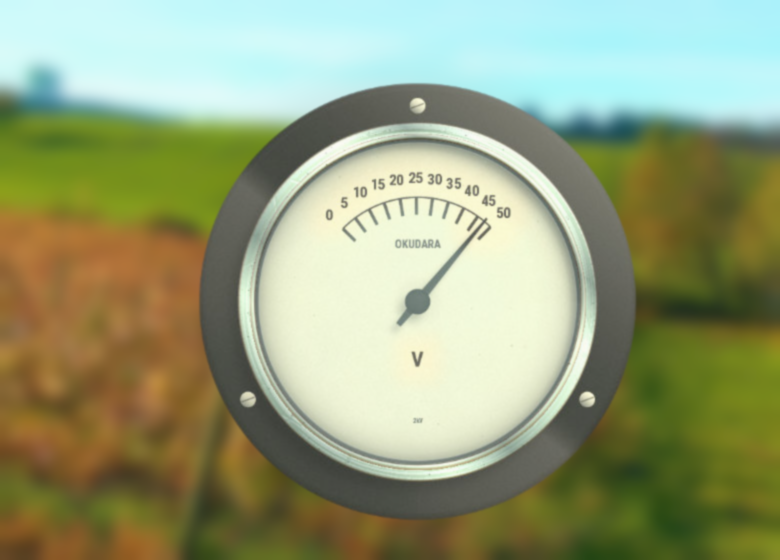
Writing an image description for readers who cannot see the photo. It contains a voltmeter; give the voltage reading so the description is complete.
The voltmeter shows 47.5 V
